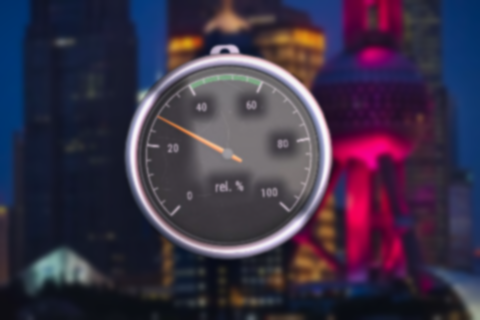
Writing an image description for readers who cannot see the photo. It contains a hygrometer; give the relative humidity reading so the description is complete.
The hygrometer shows 28 %
